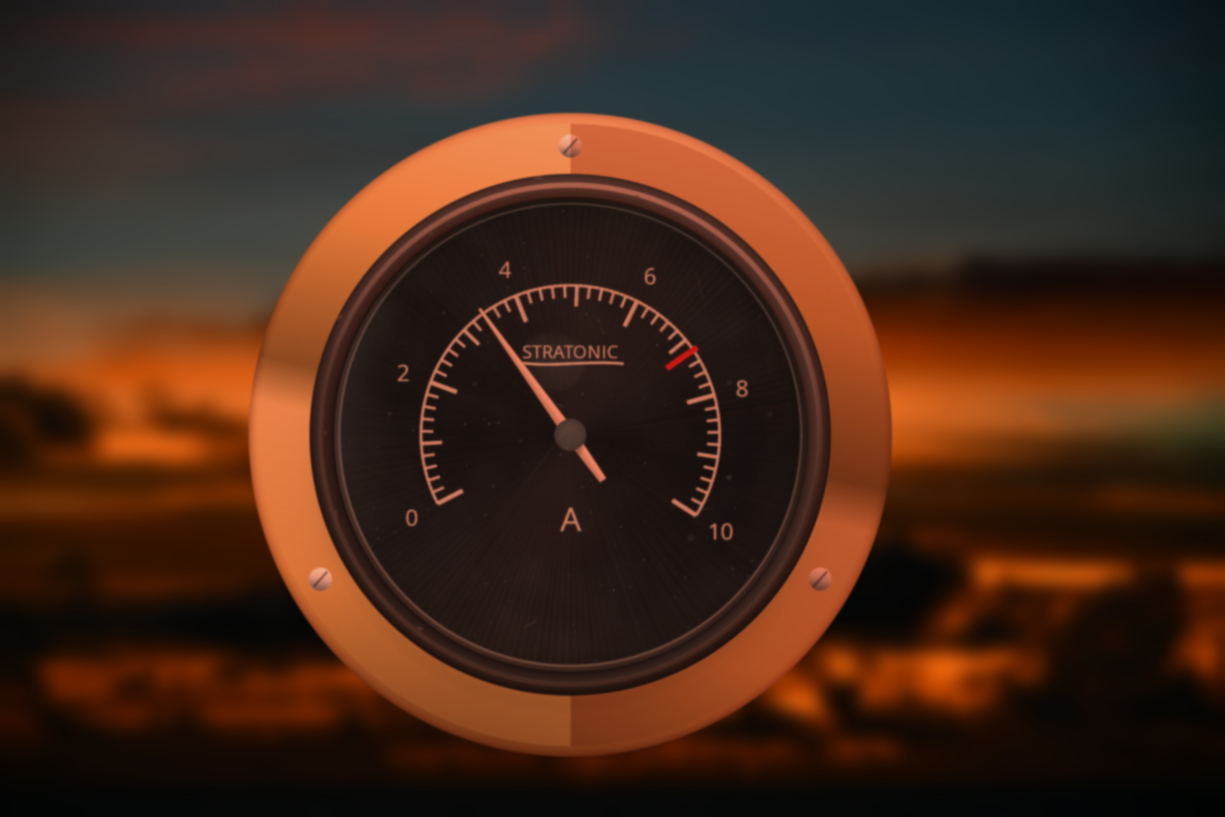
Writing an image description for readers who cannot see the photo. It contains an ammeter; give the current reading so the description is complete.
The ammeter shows 3.4 A
